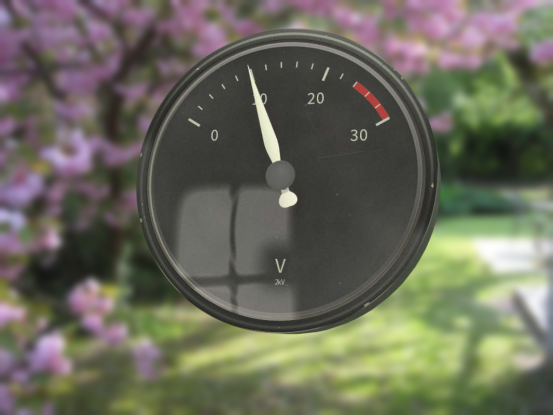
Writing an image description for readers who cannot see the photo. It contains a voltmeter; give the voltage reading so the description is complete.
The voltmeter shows 10 V
